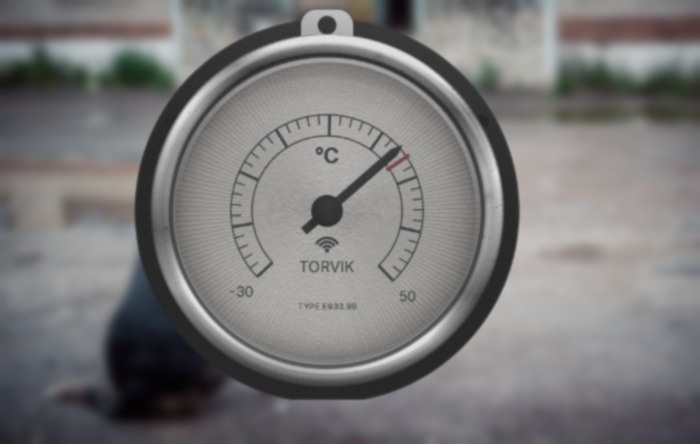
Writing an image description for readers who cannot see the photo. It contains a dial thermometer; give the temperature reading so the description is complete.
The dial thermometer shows 24 °C
